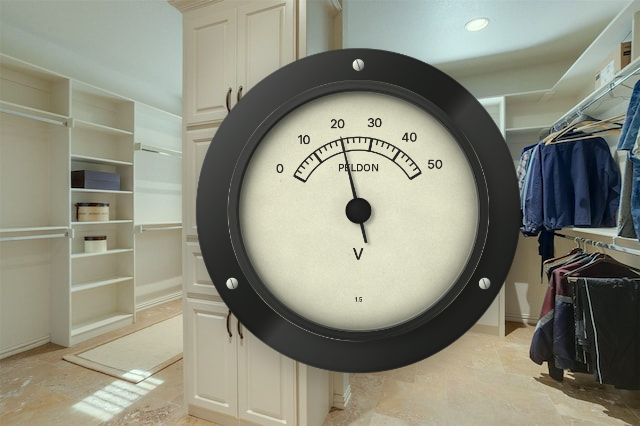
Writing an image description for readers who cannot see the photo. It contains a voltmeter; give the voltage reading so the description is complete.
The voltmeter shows 20 V
